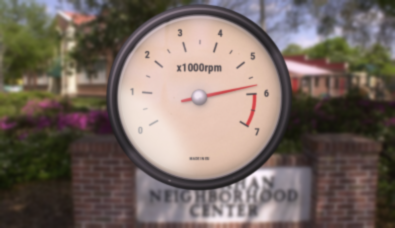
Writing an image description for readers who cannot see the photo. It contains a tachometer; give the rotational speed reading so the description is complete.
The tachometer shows 5750 rpm
